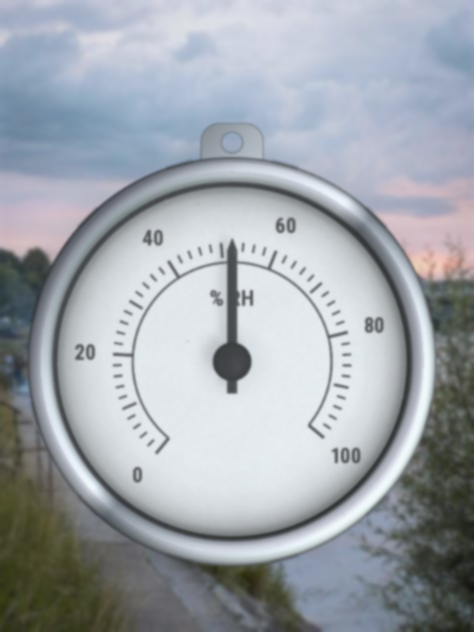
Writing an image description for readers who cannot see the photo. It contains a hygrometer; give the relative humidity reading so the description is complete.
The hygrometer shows 52 %
